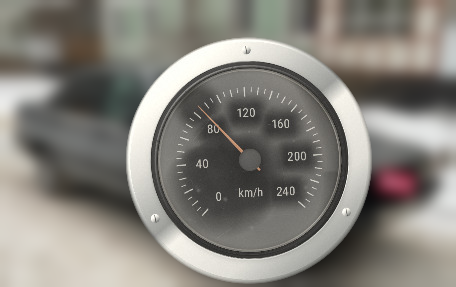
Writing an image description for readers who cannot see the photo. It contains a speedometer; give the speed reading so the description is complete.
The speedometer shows 85 km/h
